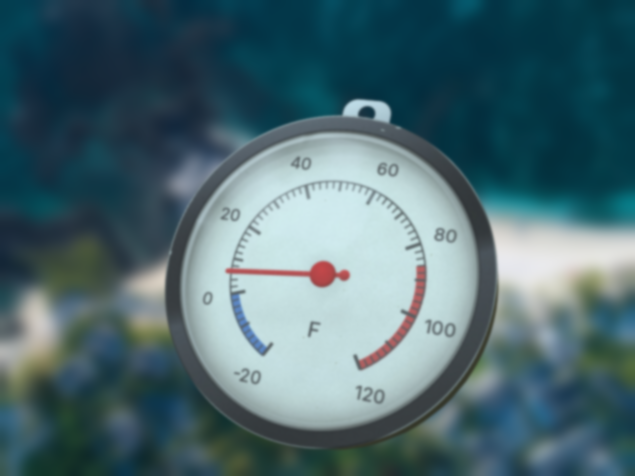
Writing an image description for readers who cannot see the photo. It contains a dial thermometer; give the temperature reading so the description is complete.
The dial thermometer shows 6 °F
